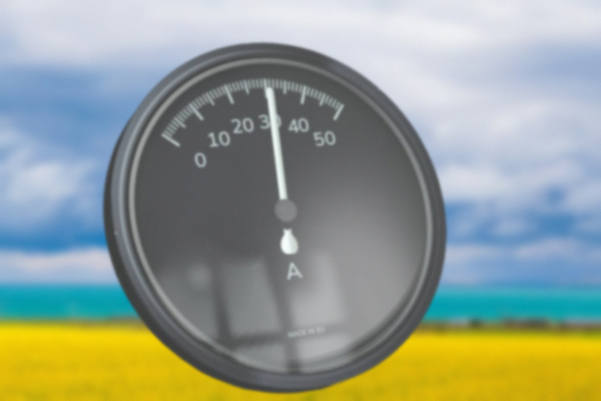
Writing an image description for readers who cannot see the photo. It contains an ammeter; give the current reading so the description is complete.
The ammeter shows 30 A
